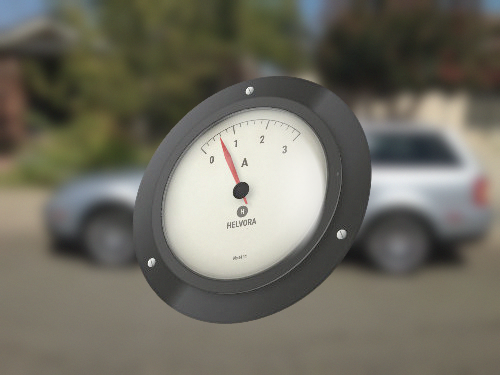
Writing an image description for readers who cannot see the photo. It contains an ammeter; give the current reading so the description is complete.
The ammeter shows 0.6 A
